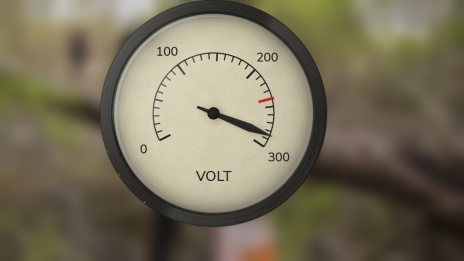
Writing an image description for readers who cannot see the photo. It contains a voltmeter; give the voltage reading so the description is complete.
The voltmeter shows 285 V
